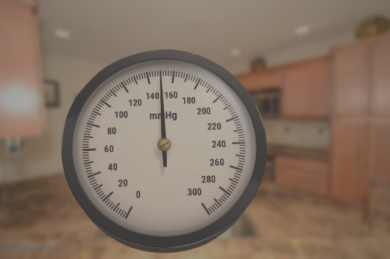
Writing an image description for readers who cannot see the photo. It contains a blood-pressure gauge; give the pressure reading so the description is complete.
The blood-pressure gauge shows 150 mmHg
